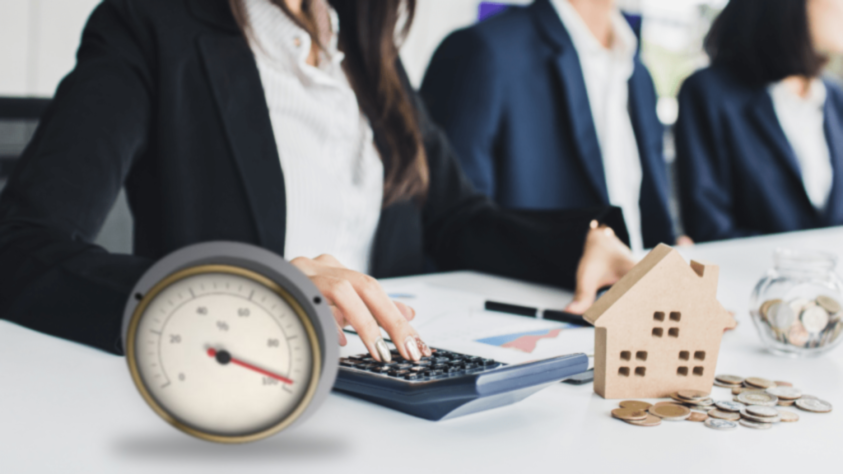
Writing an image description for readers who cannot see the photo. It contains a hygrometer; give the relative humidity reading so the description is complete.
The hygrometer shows 96 %
